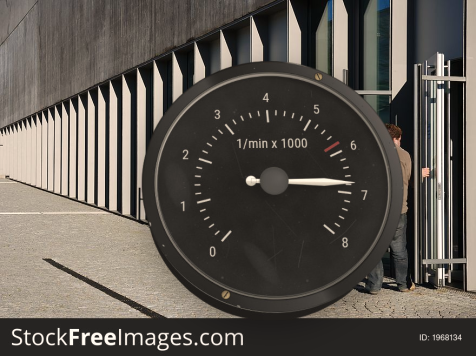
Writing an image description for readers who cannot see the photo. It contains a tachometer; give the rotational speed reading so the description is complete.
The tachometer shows 6800 rpm
